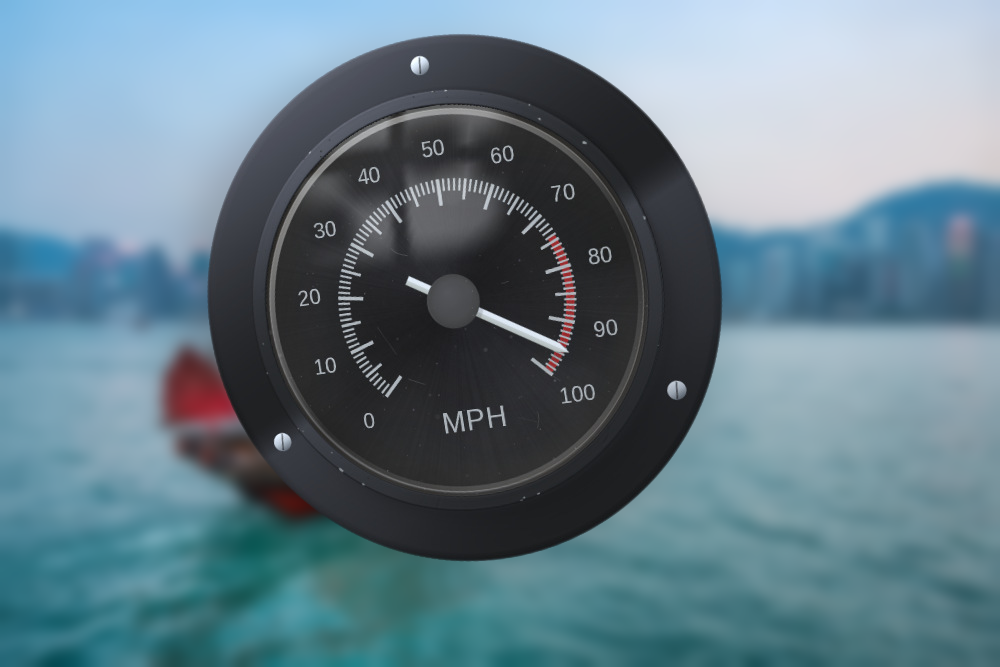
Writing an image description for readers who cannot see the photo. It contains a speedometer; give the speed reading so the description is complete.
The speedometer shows 95 mph
